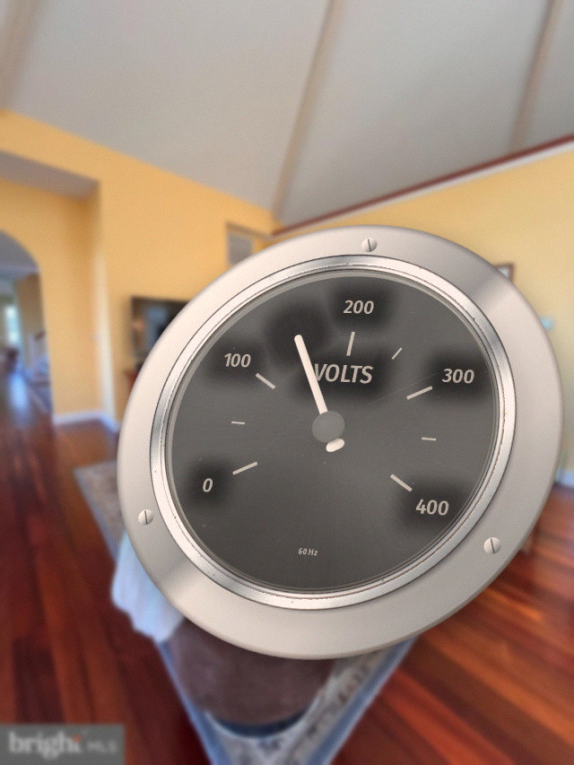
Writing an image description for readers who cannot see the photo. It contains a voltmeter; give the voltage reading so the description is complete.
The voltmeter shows 150 V
